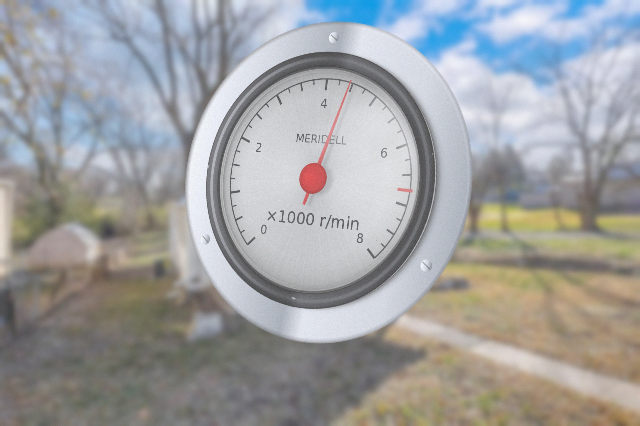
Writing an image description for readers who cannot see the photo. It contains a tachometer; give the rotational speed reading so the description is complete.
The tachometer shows 4500 rpm
